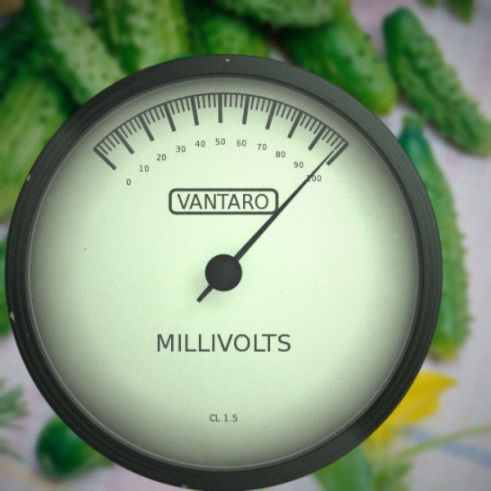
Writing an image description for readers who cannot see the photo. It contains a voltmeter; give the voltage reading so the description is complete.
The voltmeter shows 98 mV
